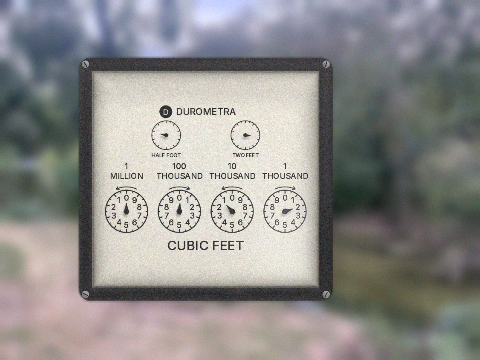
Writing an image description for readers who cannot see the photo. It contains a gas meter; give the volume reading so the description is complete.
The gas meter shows 1200 ft³
